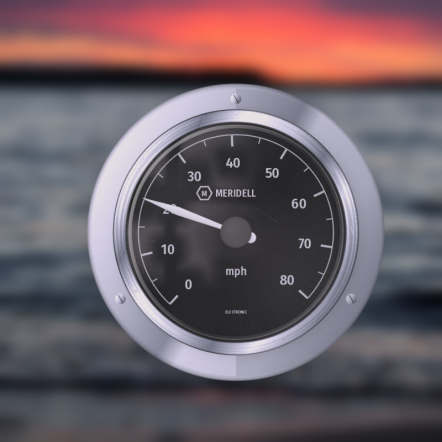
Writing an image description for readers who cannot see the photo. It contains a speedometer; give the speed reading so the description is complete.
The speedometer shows 20 mph
